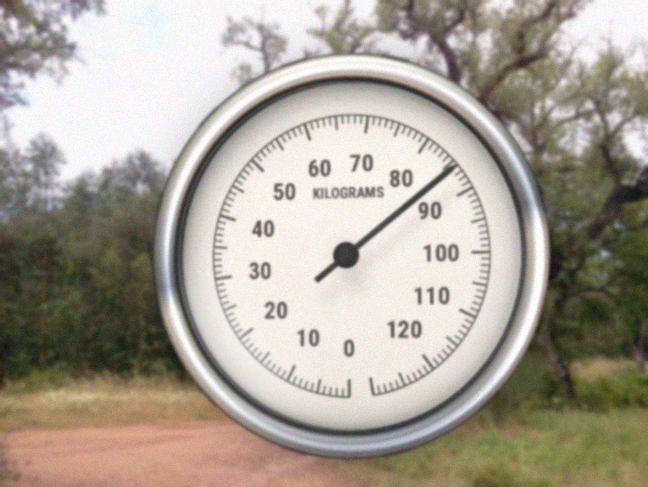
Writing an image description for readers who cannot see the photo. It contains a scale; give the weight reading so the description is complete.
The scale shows 86 kg
